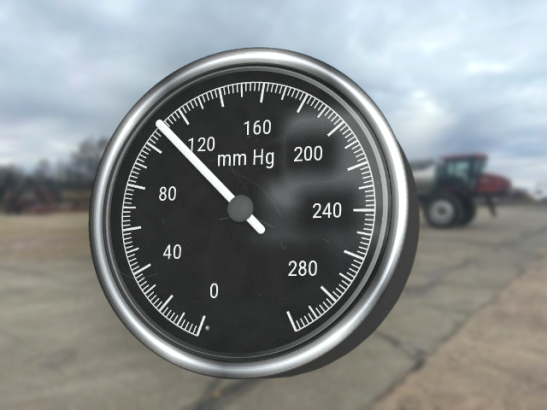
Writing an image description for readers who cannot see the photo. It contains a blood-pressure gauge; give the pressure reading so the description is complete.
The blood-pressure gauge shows 110 mmHg
